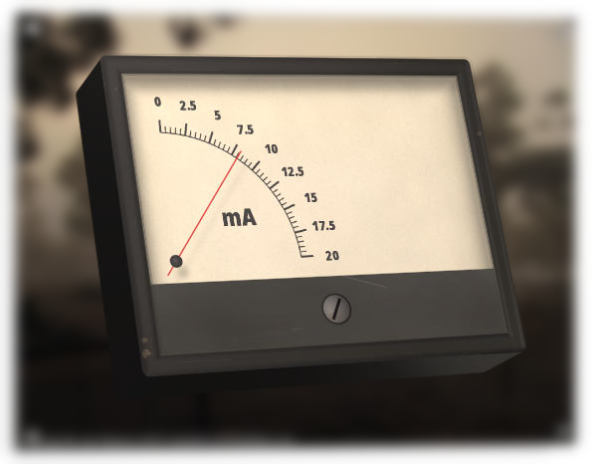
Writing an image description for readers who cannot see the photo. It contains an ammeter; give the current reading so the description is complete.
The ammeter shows 8 mA
